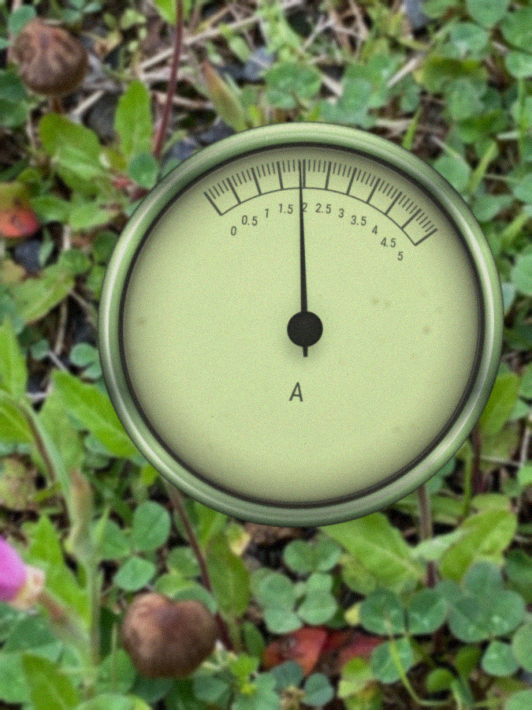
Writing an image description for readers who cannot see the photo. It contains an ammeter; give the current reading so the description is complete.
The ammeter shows 1.9 A
